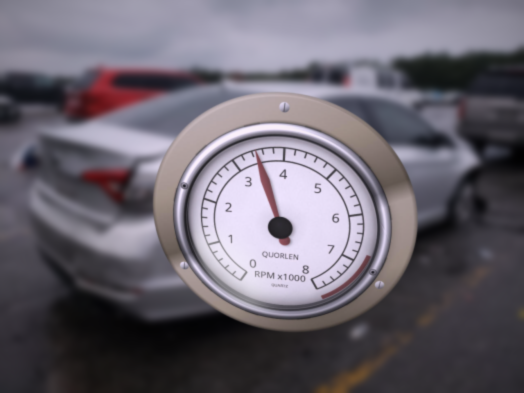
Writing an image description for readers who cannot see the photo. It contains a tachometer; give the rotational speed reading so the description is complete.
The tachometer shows 3500 rpm
